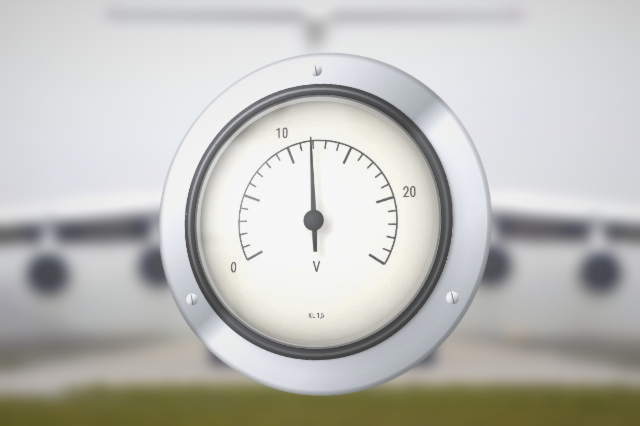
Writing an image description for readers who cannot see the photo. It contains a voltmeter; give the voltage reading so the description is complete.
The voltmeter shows 12 V
